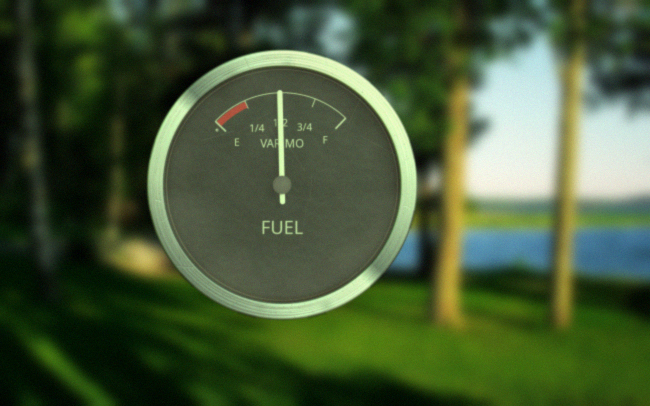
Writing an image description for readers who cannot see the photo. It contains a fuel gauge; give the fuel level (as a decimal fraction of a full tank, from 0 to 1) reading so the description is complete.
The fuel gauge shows 0.5
